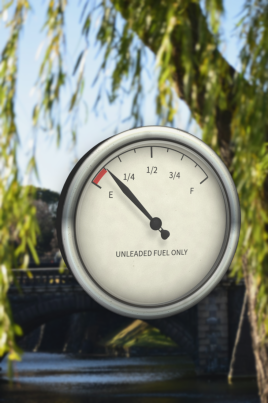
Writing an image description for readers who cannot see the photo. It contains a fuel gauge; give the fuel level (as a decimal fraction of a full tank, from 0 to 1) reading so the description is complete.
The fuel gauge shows 0.125
